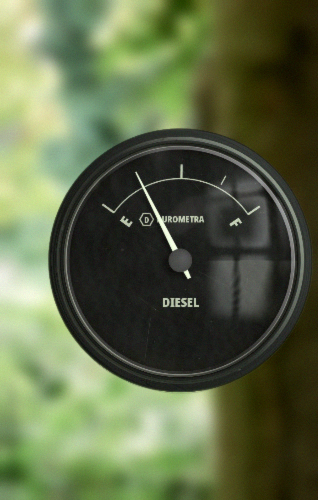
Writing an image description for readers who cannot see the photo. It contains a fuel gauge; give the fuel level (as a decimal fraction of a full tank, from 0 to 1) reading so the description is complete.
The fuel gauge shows 0.25
